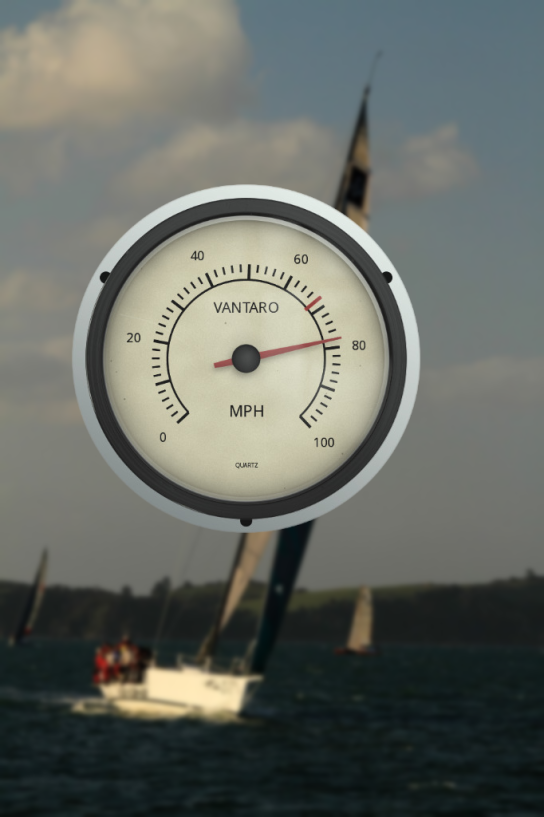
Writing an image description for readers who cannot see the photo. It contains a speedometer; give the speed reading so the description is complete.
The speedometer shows 78 mph
